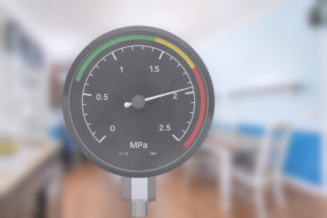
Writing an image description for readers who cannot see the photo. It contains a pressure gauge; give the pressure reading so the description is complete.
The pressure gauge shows 1.95 MPa
